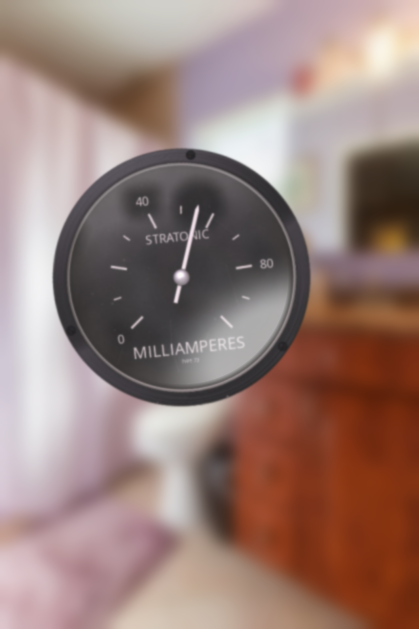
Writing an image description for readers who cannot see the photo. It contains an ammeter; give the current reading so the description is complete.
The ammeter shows 55 mA
